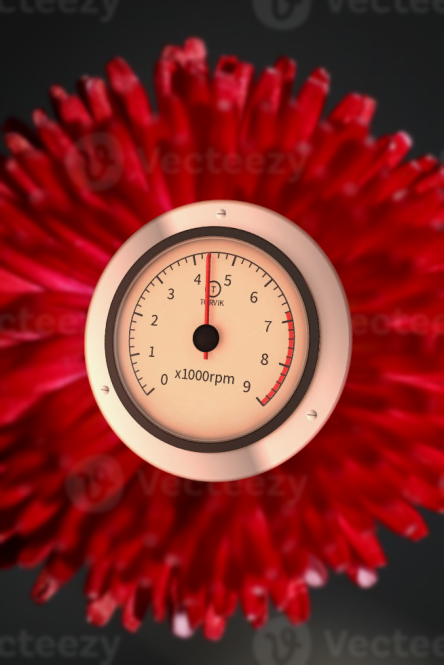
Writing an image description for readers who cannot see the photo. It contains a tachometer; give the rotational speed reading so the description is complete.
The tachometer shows 4400 rpm
